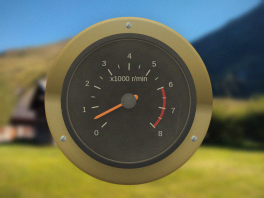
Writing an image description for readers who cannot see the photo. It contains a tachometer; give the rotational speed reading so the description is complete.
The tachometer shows 500 rpm
